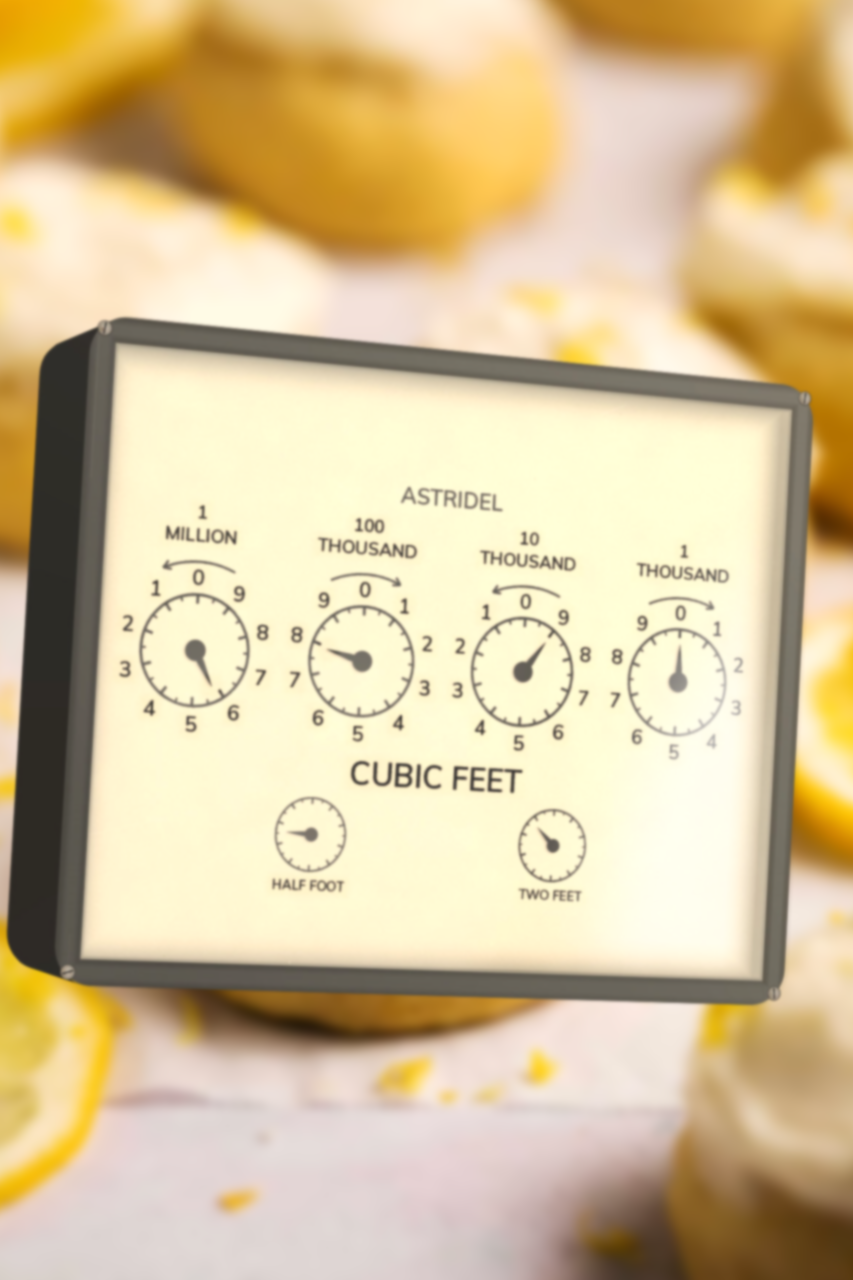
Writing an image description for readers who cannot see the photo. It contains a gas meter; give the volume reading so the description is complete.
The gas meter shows 579000 ft³
